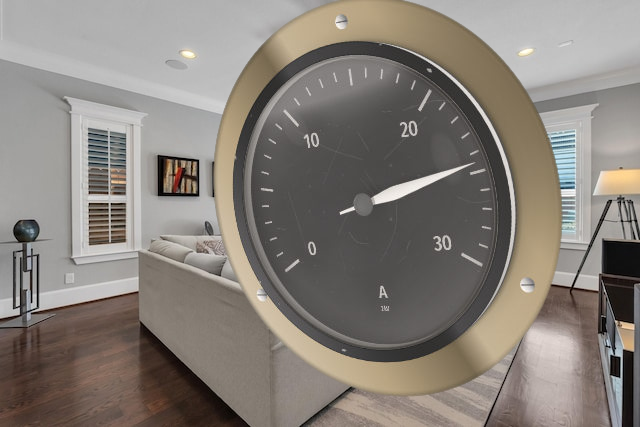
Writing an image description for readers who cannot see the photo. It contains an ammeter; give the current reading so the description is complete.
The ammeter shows 24.5 A
